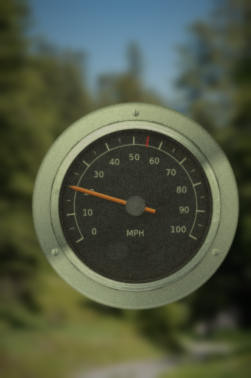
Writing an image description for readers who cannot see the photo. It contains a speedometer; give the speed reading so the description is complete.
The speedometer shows 20 mph
